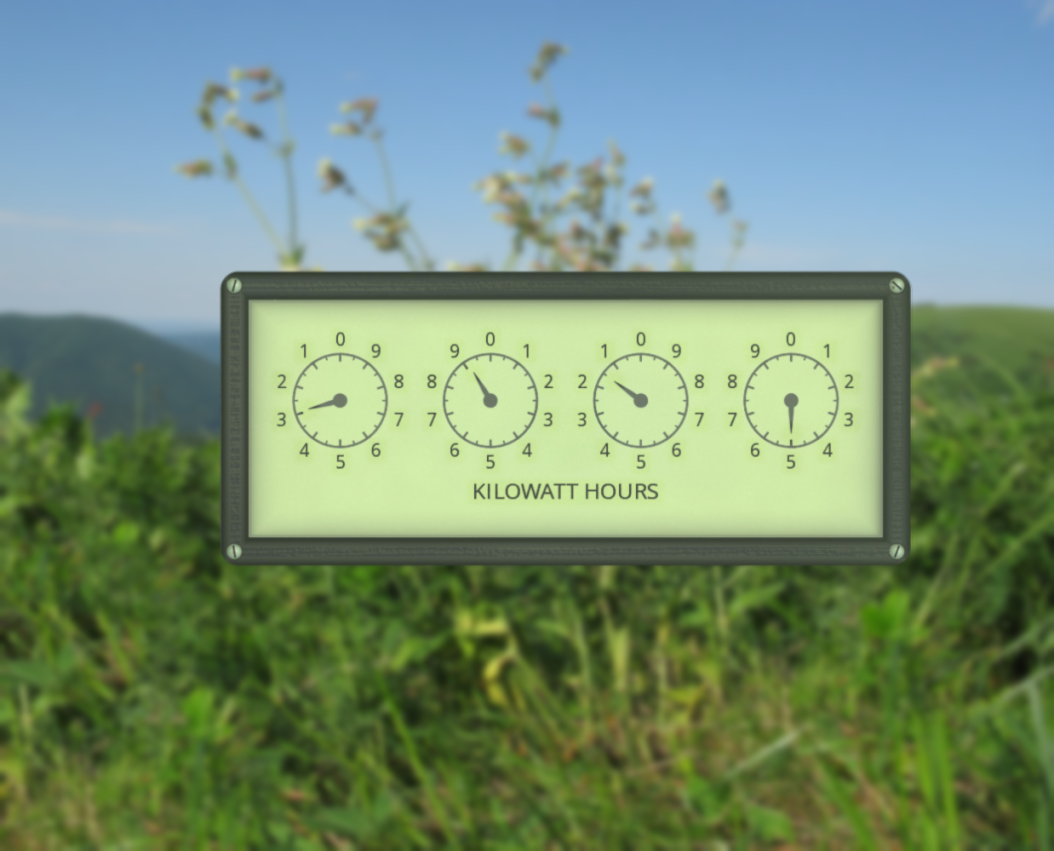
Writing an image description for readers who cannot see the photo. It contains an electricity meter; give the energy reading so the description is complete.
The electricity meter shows 2915 kWh
